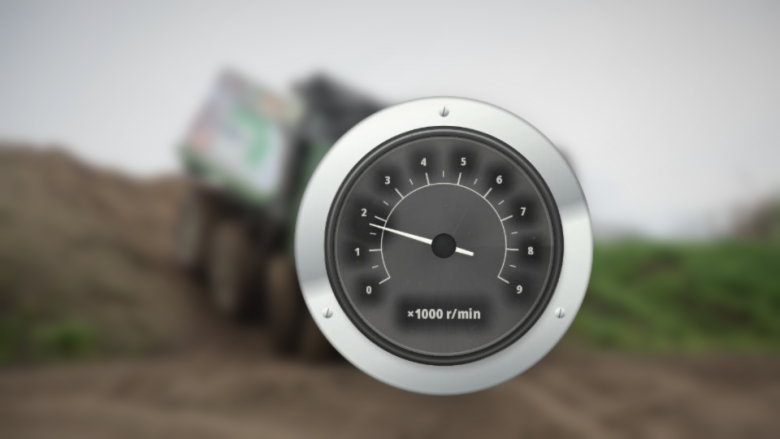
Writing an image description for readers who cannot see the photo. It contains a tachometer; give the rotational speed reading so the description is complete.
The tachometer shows 1750 rpm
